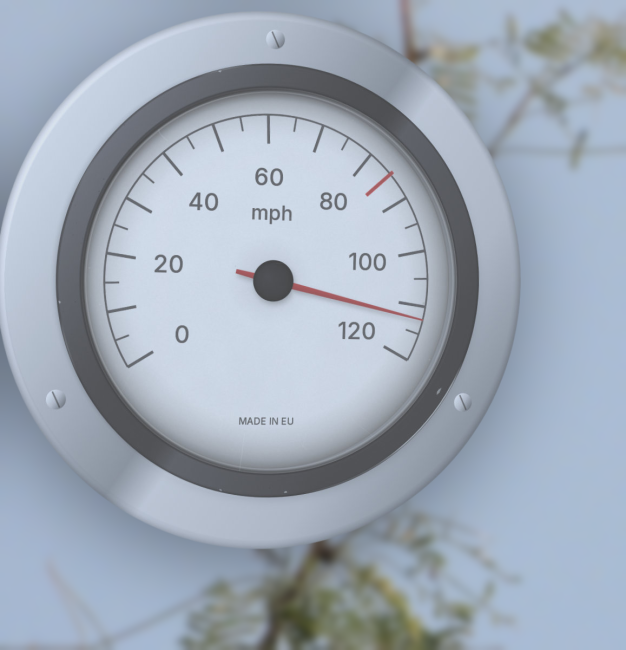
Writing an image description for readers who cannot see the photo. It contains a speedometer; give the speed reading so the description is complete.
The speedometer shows 112.5 mph
